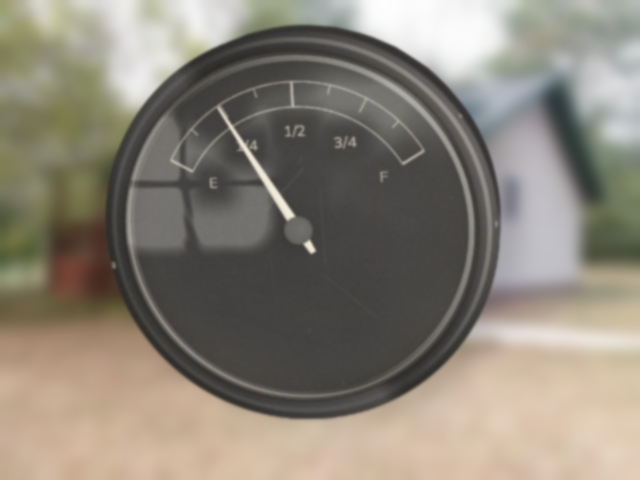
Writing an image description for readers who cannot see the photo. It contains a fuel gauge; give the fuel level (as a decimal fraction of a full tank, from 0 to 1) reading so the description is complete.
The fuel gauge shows 0.25
